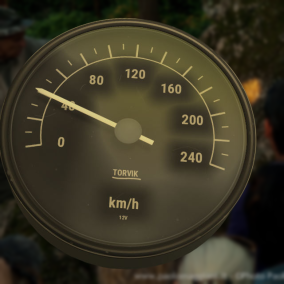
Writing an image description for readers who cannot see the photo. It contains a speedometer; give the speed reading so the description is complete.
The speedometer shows 40 km/h
